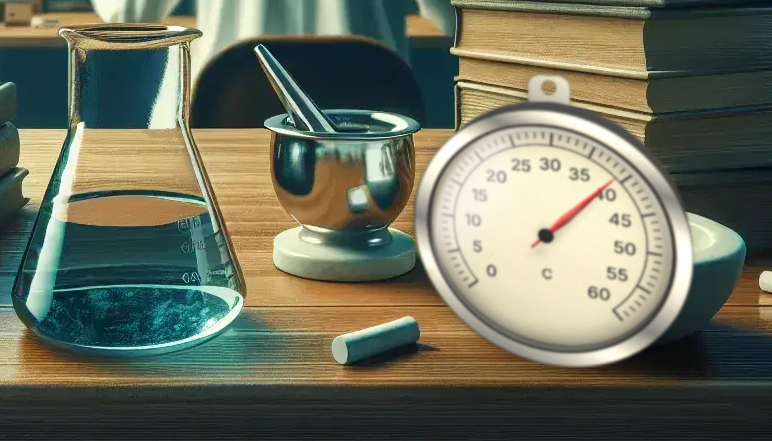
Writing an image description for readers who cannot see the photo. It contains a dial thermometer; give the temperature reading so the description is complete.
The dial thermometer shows 39 °C
